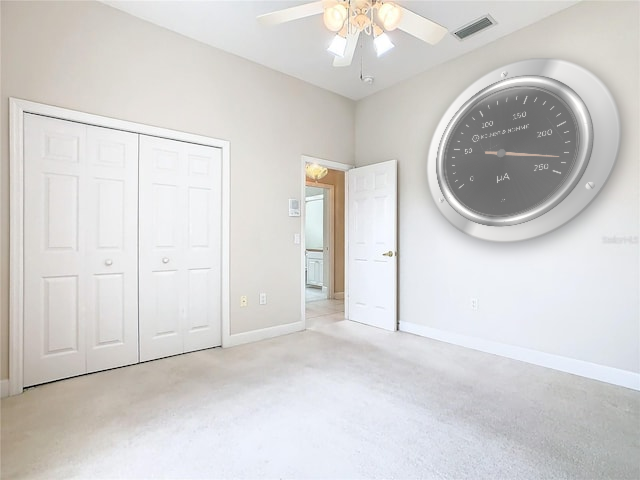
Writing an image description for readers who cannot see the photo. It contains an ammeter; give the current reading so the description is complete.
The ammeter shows 235 µA
